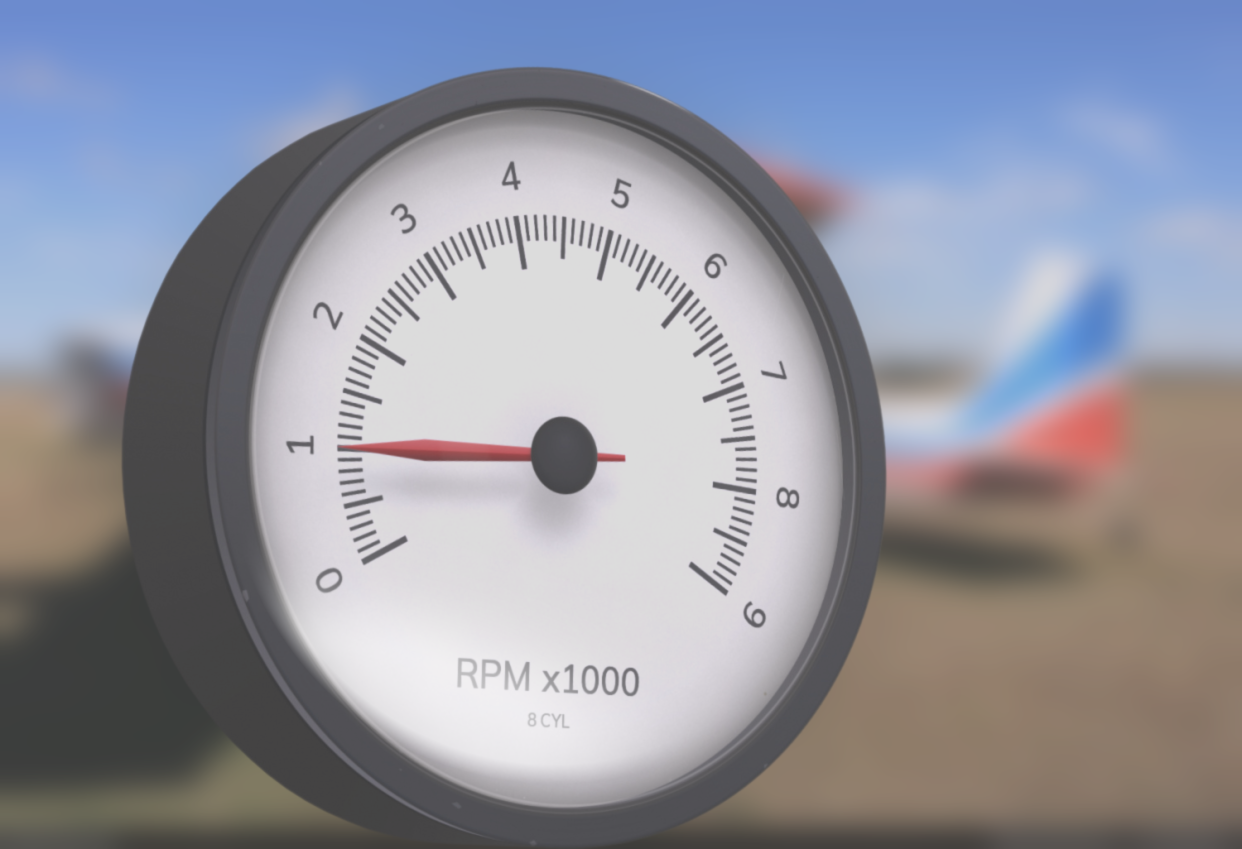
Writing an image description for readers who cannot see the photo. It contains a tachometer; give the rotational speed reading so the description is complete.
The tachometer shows 1000 rpm
